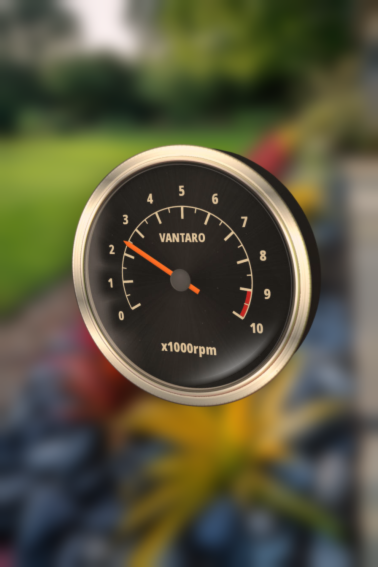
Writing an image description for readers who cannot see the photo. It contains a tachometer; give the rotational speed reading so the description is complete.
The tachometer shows 2500 rpm
